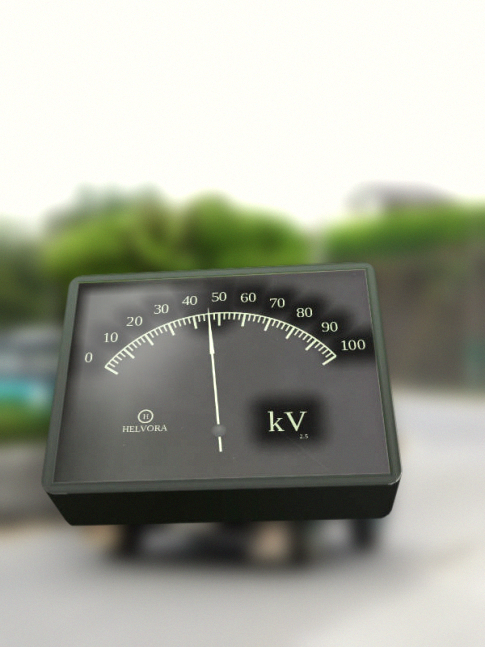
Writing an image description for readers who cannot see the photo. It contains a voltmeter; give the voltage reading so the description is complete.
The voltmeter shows 46 kV
